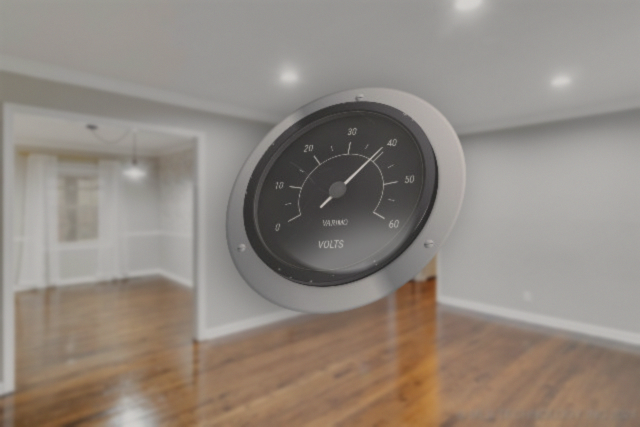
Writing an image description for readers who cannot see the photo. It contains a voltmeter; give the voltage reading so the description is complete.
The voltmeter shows 40 V
